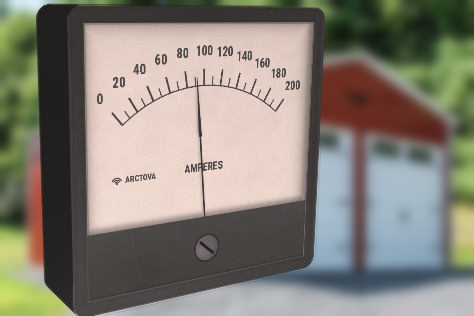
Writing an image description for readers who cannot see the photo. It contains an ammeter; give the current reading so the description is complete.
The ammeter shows 90 A
